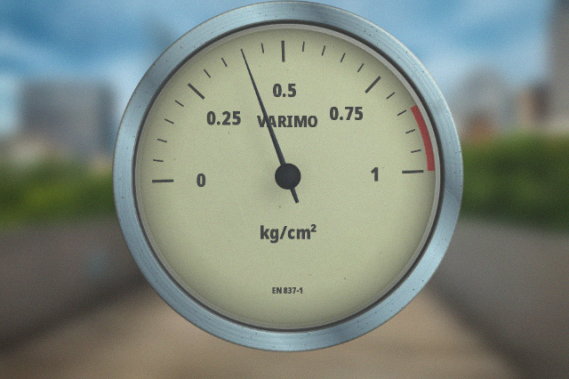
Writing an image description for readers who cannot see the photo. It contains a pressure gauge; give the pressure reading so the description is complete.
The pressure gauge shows 0.4 kg/cm²
